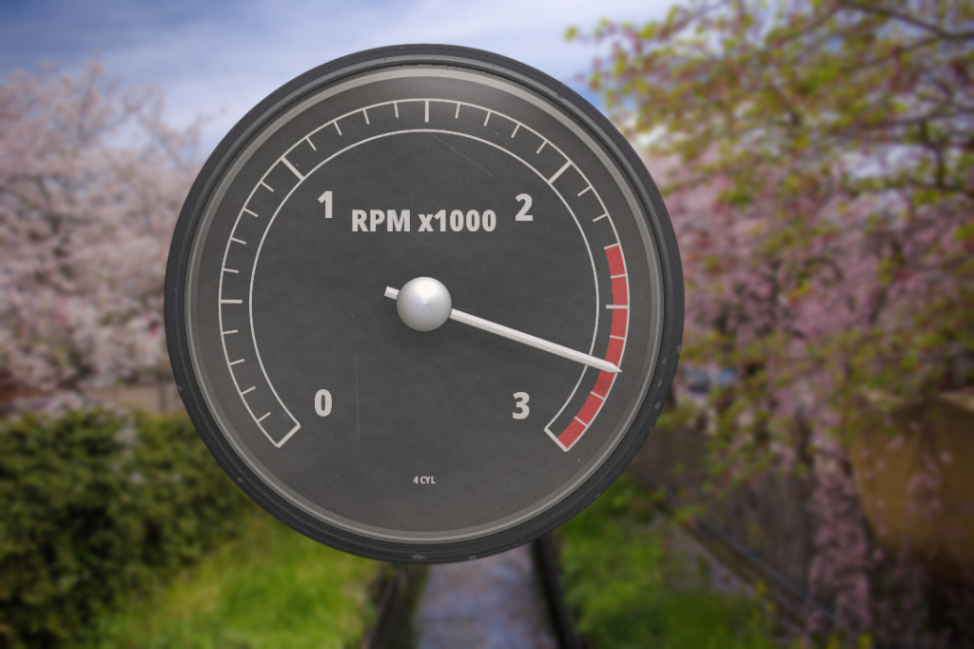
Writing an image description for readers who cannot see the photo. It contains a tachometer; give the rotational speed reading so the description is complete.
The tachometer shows 2700 rpm
